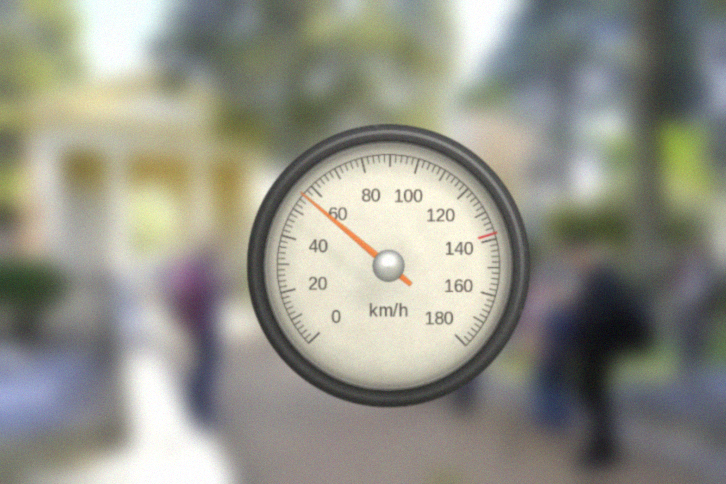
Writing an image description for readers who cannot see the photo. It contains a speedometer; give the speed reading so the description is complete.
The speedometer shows 56 km/h
